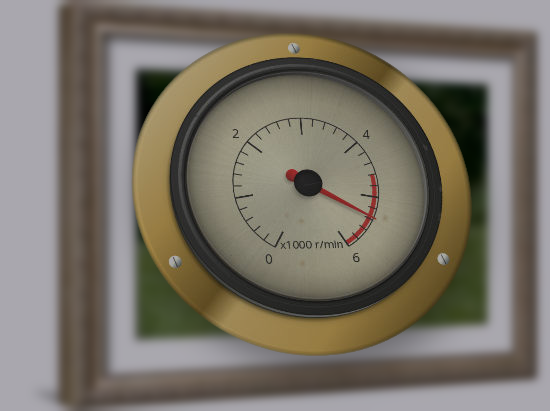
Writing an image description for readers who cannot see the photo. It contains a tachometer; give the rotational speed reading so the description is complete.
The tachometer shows 5400 rpm
